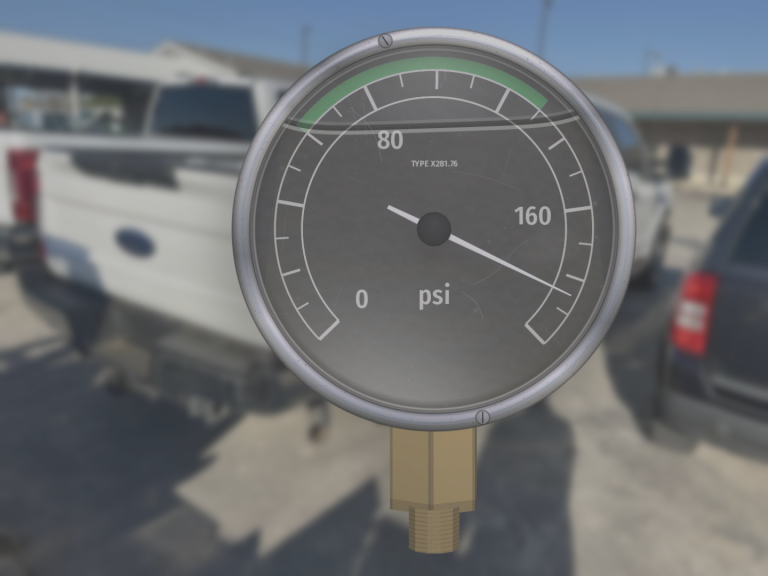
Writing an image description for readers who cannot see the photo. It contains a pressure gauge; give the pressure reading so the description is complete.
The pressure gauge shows 185 psi
